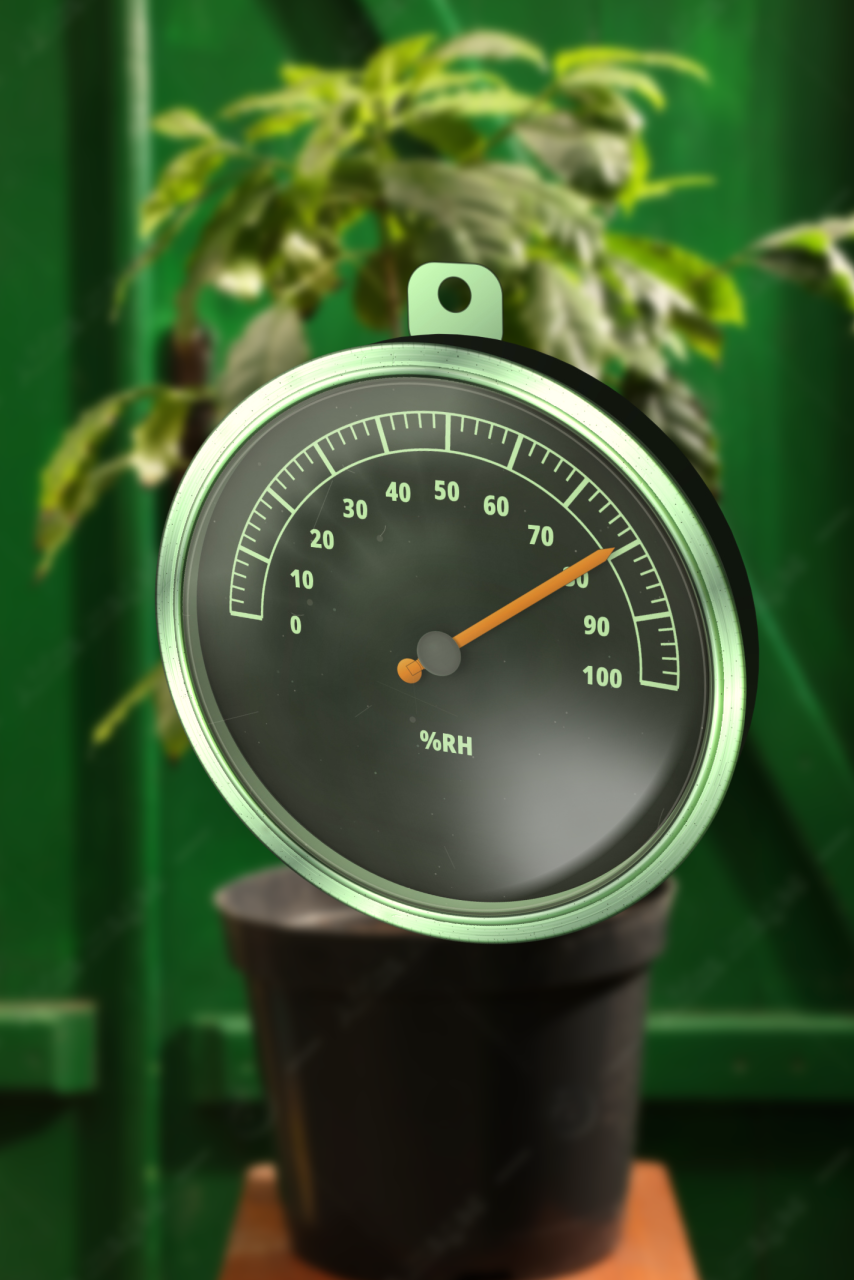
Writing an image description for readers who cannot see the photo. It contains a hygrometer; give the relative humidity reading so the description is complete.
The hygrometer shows 79 %
